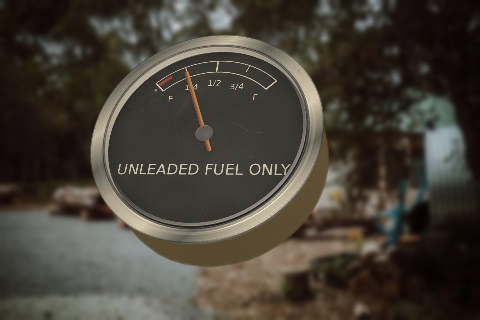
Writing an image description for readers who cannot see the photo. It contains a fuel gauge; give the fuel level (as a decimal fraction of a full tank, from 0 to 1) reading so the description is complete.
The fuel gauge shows 0.25
